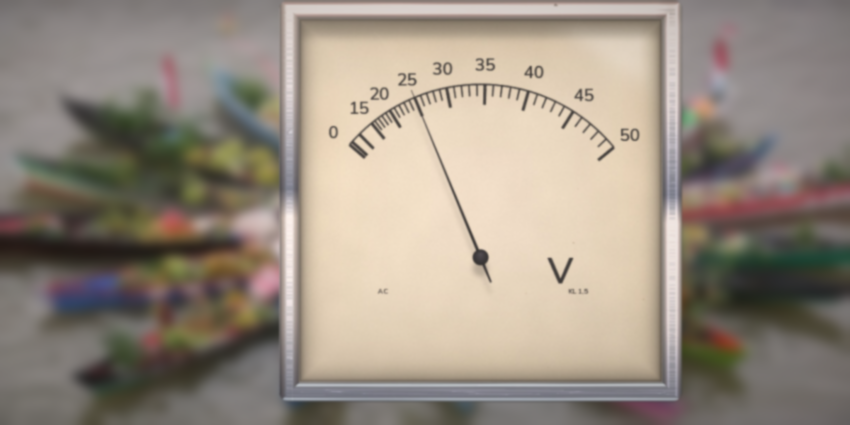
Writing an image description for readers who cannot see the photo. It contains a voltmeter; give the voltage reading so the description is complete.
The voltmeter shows 25 V
